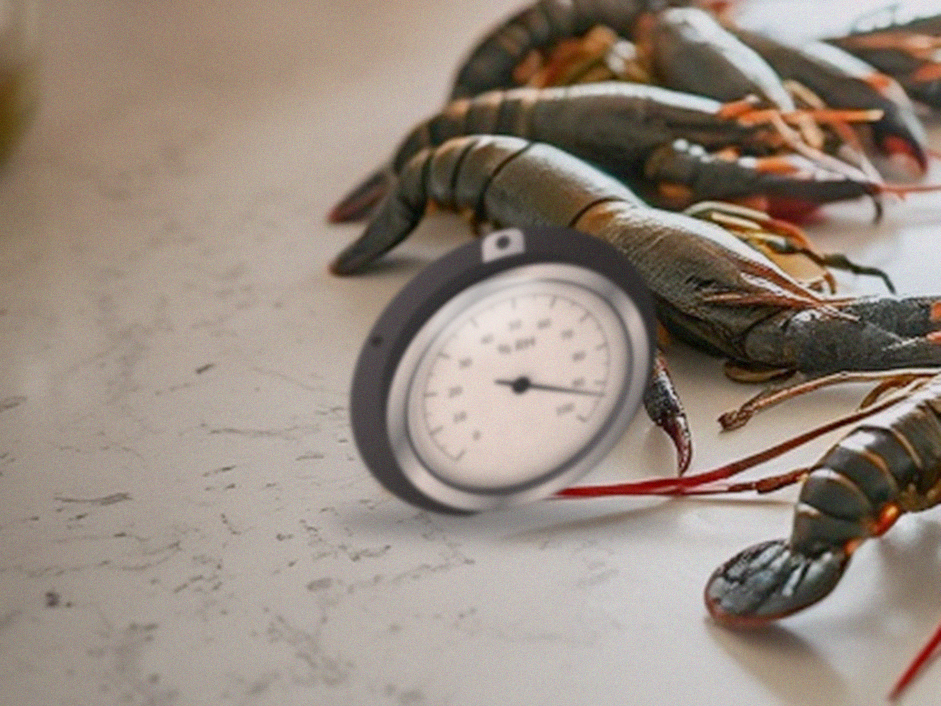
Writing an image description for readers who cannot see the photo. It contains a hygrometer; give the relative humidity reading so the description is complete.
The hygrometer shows 92.5 %
